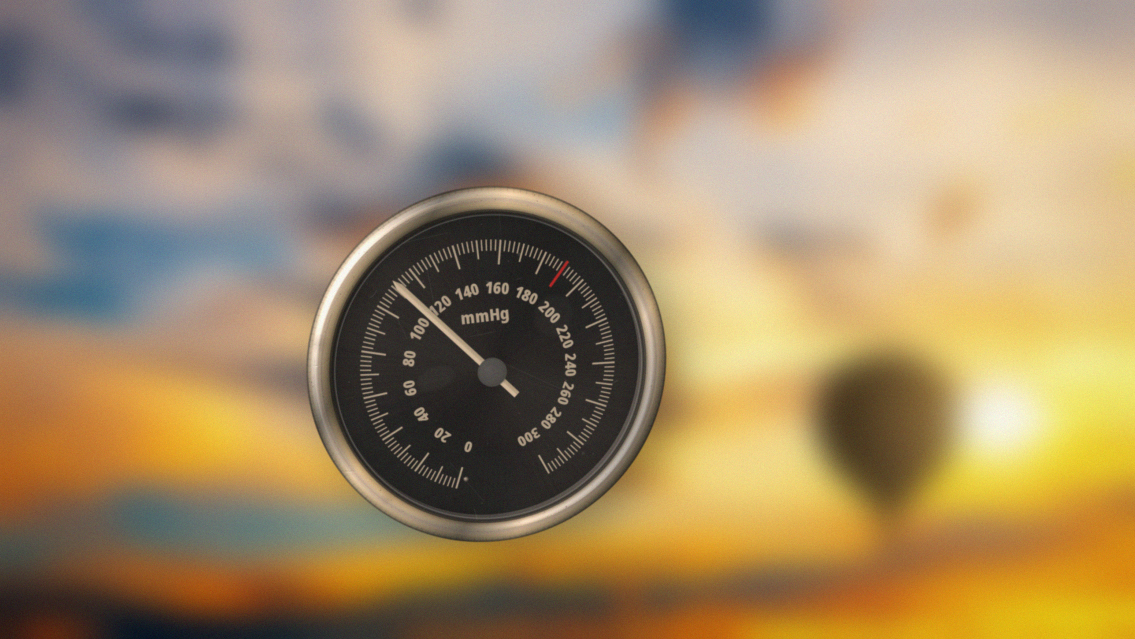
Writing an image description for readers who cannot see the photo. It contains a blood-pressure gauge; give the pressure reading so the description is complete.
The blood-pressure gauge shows 112 mmHg
